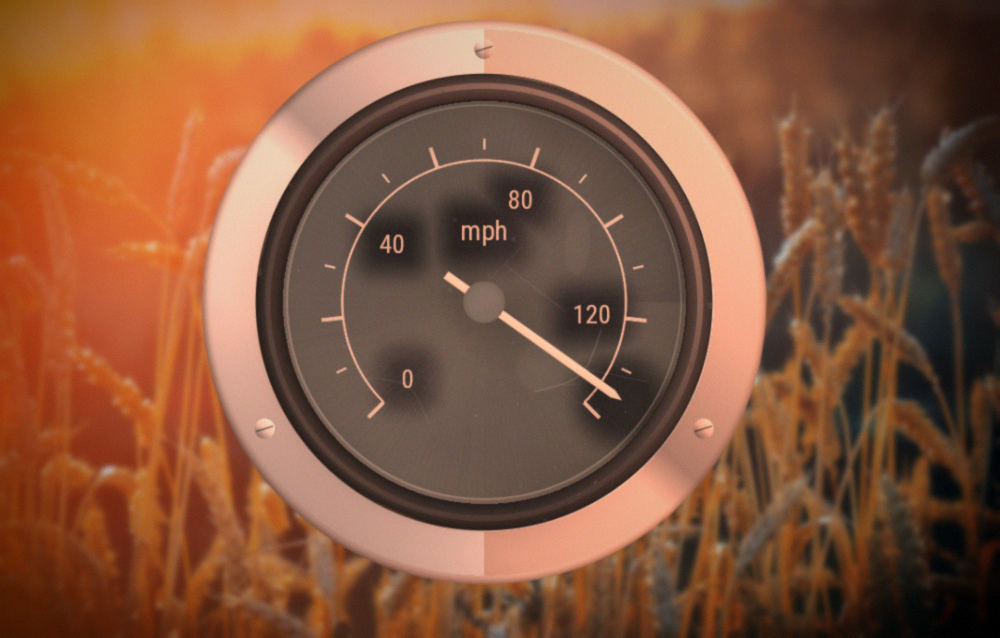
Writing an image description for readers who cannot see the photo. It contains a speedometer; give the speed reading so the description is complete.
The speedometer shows 135 mph
